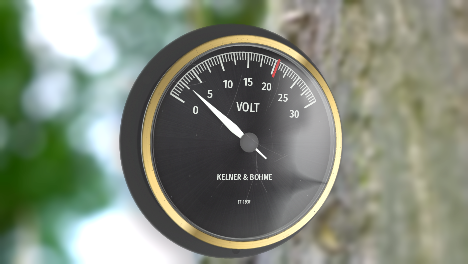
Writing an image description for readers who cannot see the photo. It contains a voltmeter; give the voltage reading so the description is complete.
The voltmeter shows 2.5 V
